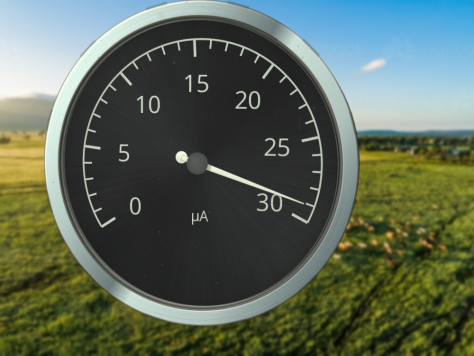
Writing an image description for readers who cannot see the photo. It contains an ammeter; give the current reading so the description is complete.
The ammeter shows 29 µA
